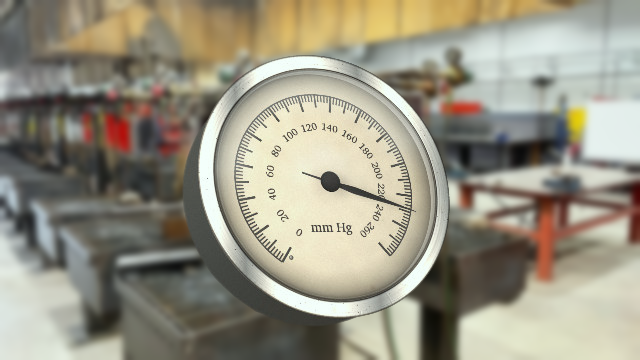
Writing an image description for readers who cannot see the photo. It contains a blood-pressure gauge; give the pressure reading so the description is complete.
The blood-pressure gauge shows 230 mmHg
